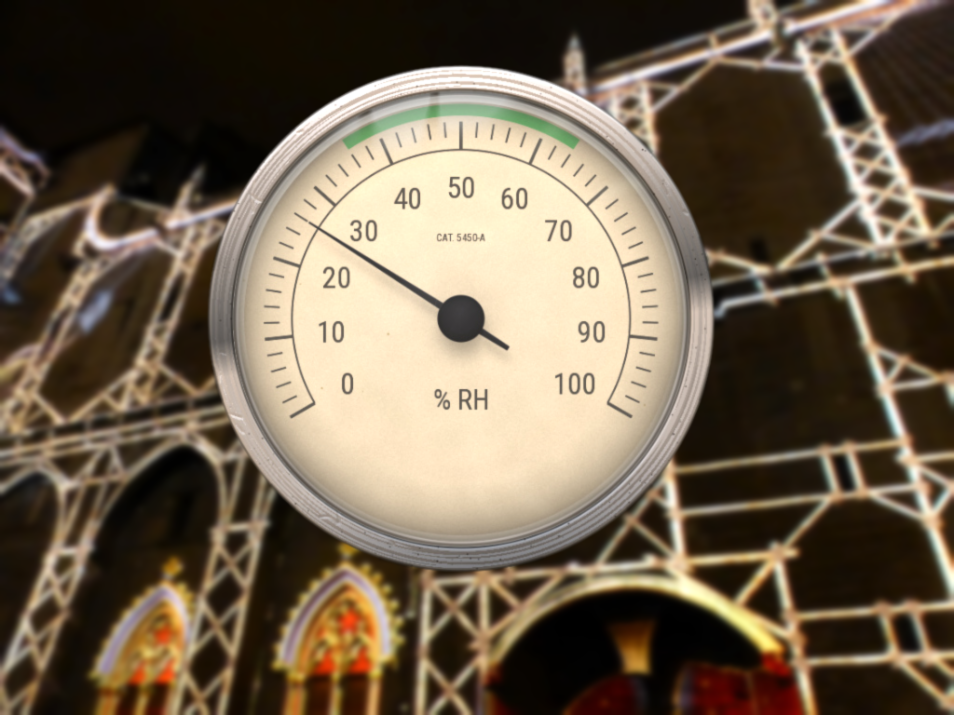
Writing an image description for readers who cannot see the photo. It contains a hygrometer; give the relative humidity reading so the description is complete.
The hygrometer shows 26 %
